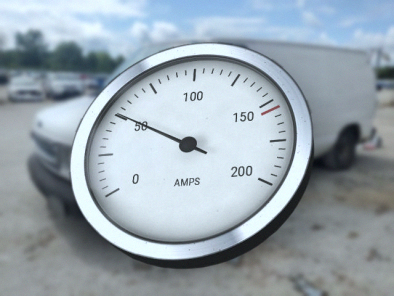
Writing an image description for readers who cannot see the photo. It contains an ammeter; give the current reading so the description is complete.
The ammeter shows 50 A
